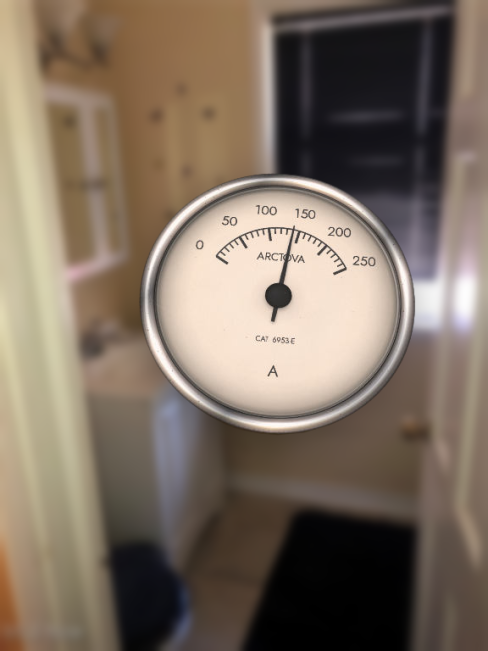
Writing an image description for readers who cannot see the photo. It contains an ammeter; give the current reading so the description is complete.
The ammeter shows 140 A
